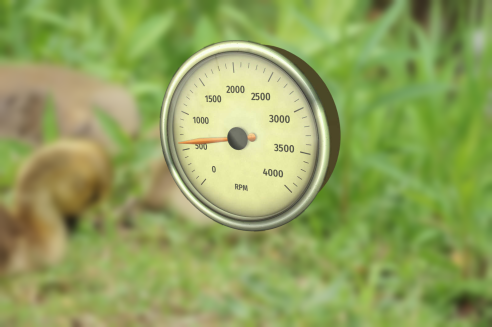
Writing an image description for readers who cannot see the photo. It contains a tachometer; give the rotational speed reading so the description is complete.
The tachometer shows 600 rpm
